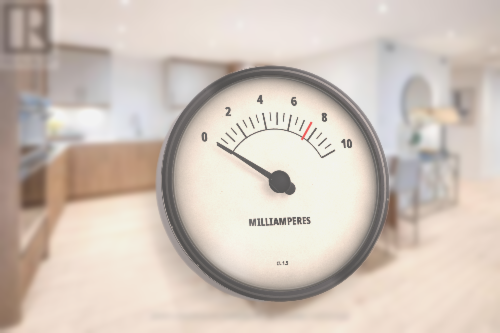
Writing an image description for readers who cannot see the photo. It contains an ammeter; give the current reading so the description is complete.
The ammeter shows 0 mA
